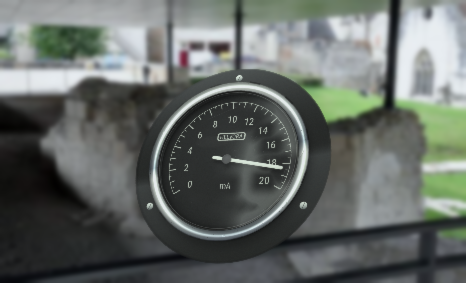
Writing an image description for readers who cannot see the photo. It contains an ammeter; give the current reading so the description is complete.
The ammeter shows 18.5 mA
